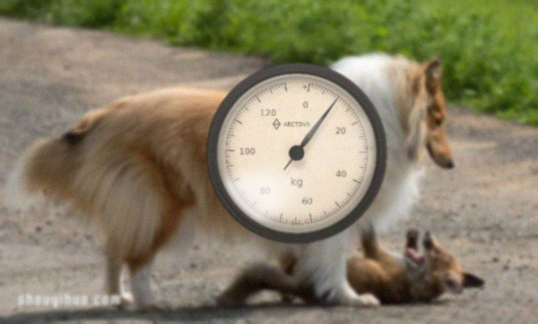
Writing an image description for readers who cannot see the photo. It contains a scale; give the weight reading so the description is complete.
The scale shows 10 kg
